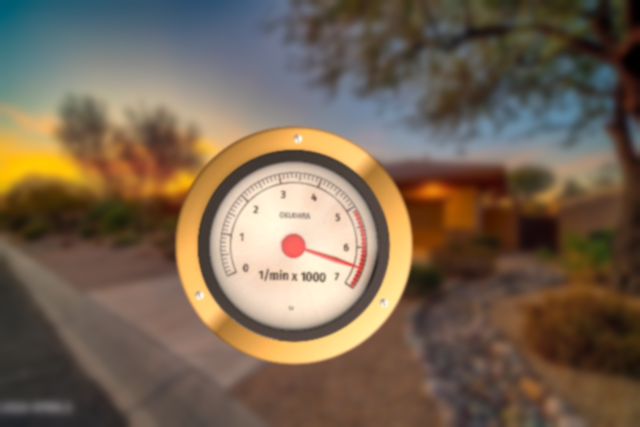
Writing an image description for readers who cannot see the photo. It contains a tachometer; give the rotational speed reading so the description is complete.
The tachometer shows 6500 rpm
